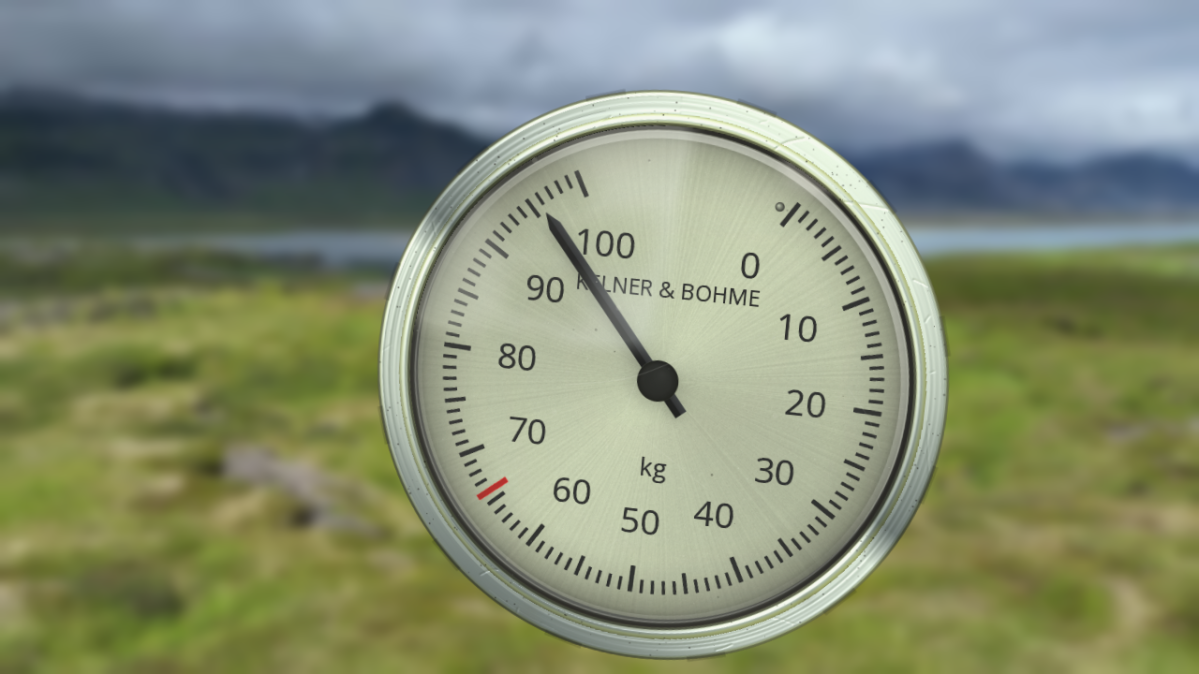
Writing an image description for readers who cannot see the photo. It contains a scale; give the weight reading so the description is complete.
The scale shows 96 kg
